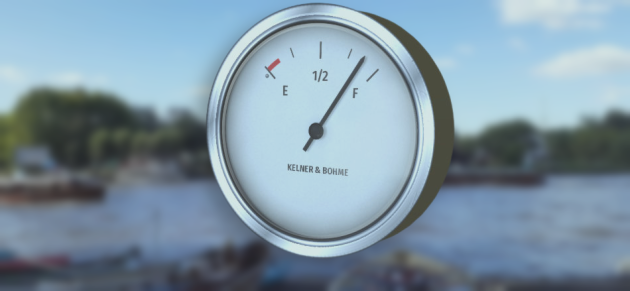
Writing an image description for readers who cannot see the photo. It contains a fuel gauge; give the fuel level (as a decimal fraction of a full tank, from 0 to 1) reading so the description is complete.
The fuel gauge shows 0.875
